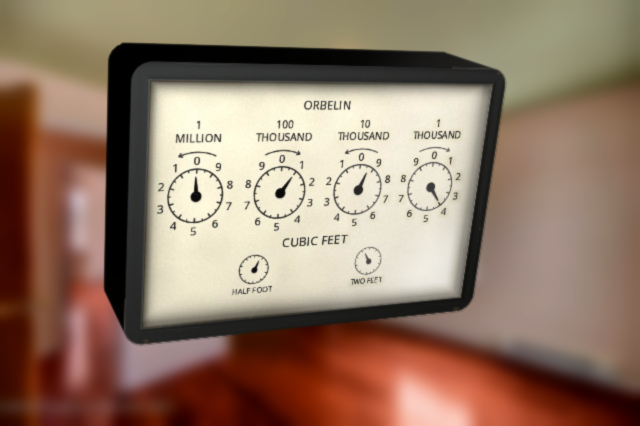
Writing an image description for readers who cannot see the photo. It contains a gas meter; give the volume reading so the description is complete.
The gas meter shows 9400 ft³
